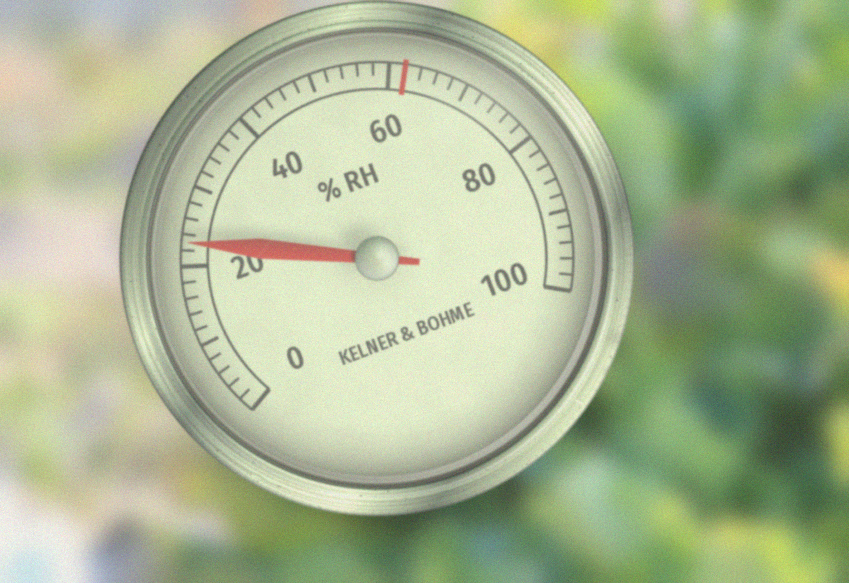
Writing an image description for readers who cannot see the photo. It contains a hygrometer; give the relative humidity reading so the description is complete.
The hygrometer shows 23 %
